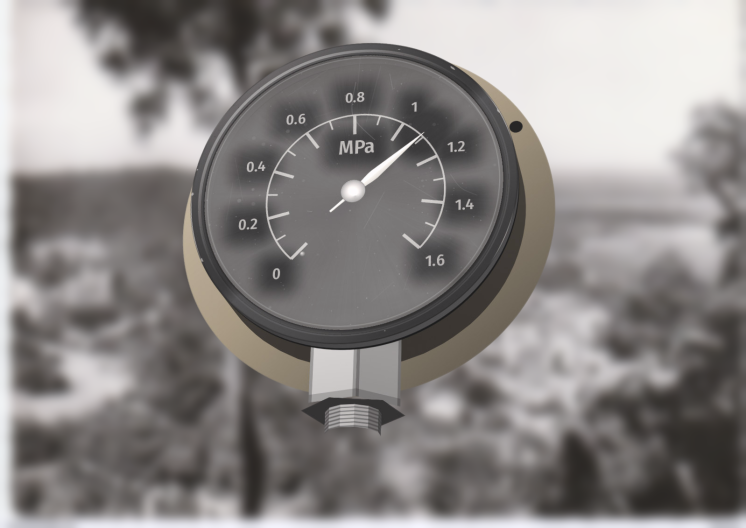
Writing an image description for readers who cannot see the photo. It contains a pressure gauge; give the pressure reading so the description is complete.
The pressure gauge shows 1.1 MPa
